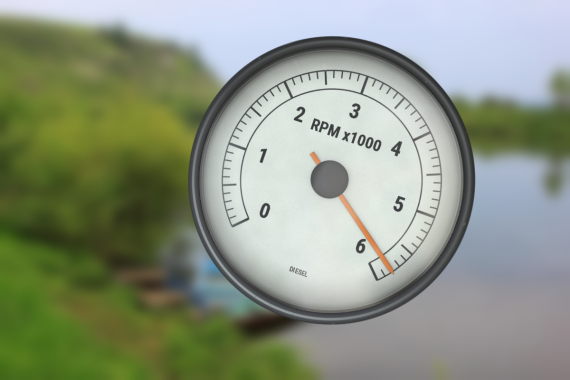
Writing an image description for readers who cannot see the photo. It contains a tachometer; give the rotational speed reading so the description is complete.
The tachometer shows 5800 rpm
